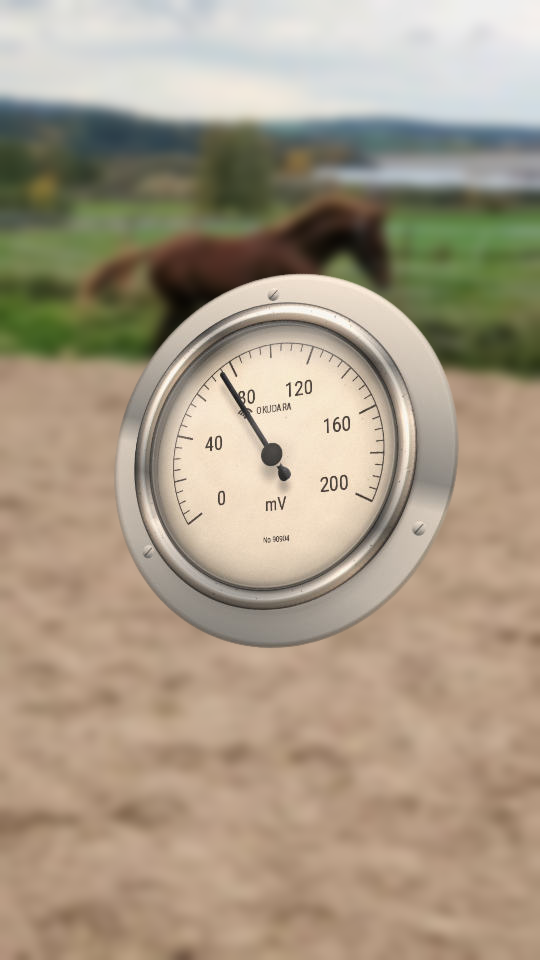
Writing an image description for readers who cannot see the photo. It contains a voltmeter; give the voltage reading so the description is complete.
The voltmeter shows 75 mV
